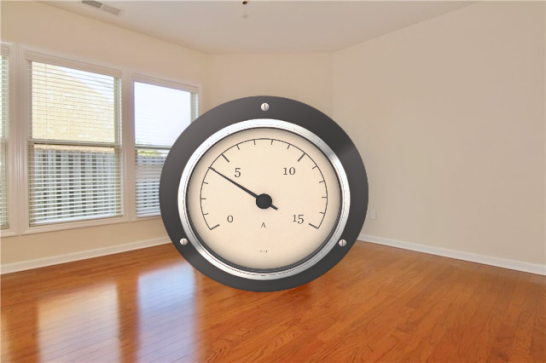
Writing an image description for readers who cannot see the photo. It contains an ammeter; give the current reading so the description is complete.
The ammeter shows 4 A
